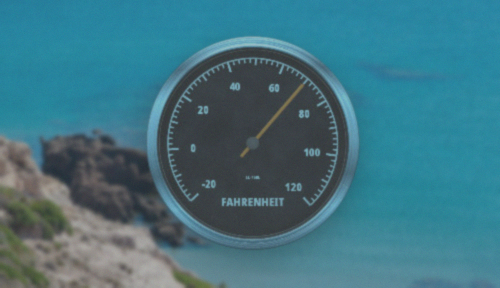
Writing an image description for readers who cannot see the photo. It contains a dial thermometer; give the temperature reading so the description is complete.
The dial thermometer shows 70 °F
